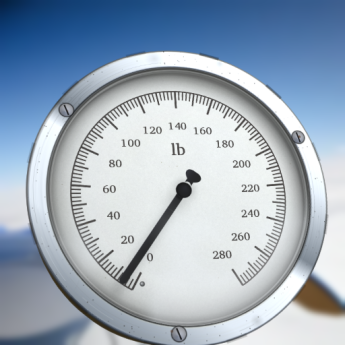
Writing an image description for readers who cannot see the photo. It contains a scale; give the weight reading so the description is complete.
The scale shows 6 lb
